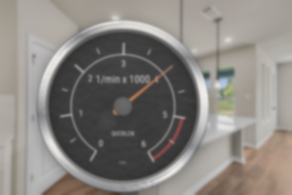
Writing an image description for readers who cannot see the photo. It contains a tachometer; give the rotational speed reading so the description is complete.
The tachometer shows 4000 rpm
